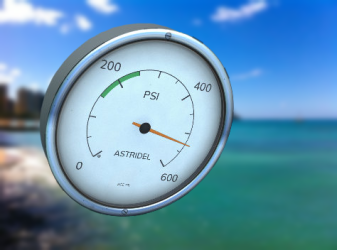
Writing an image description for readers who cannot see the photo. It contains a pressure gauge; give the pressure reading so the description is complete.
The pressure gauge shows 525 psi
